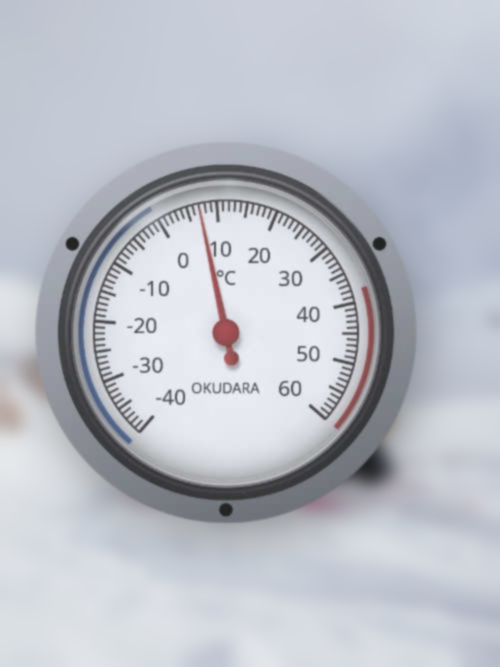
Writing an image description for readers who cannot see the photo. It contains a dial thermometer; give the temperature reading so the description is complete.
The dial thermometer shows 7 °C
